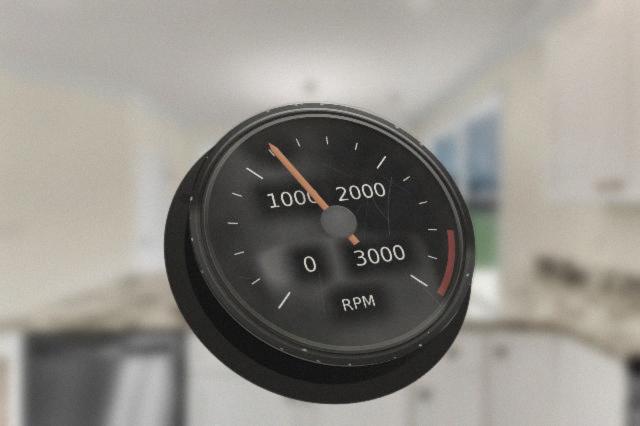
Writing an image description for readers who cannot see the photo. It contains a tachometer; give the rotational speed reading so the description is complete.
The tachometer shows 1200 rpm
